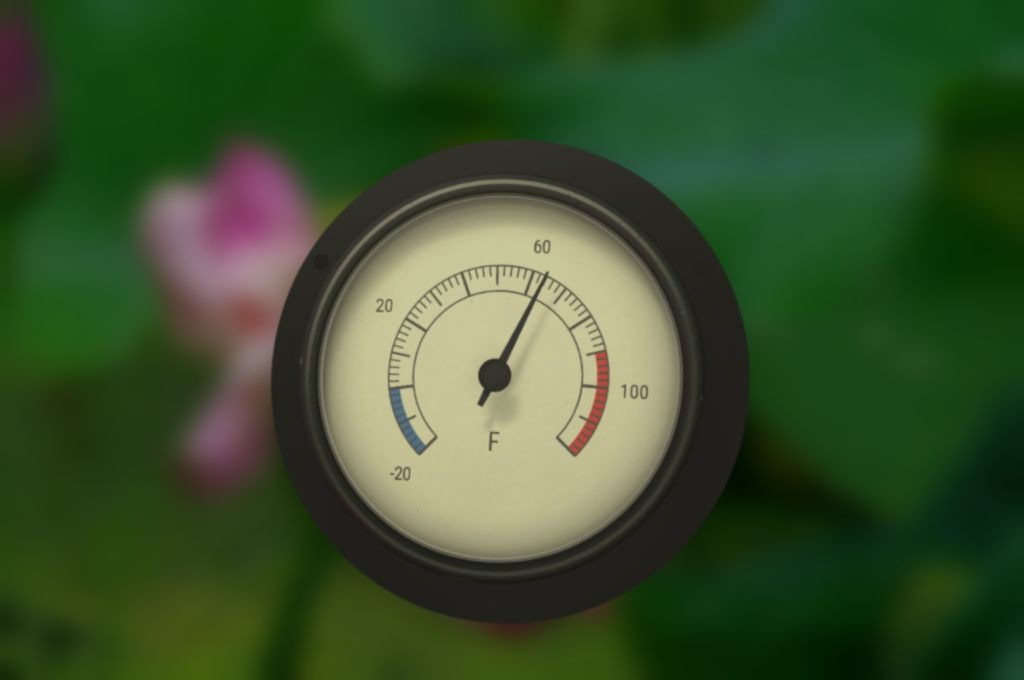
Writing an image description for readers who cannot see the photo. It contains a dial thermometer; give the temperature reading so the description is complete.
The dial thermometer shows 64 °F
